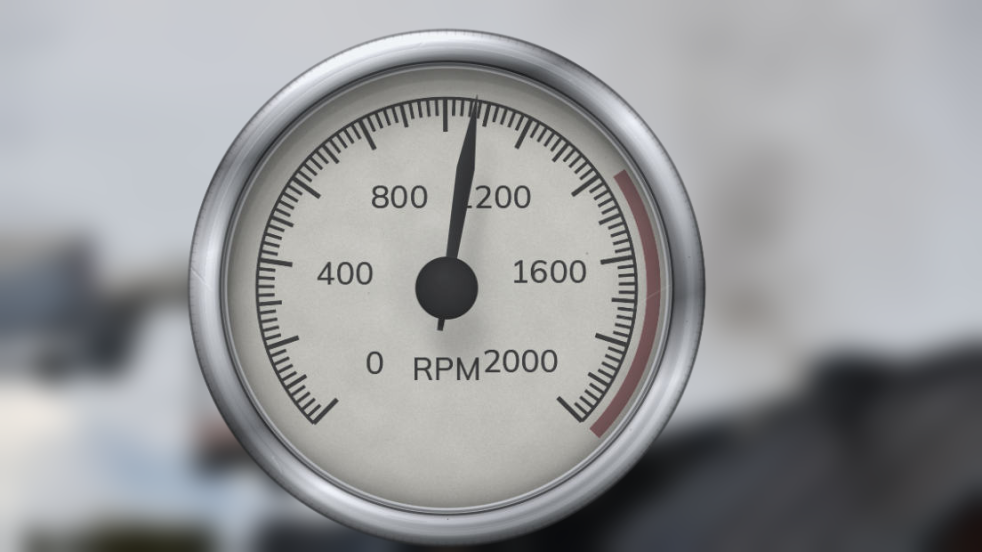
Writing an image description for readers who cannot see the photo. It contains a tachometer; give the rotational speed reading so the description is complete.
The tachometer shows 1070 rpm
